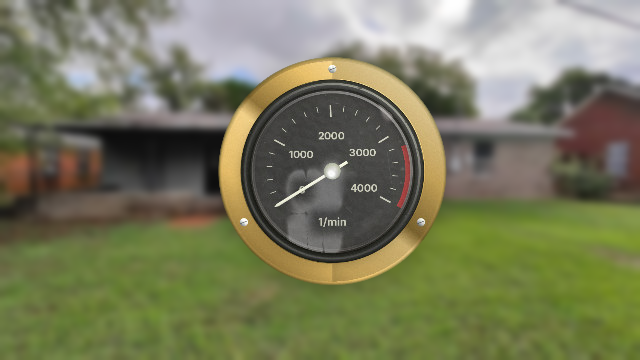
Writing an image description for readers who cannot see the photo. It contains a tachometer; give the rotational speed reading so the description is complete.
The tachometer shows 0 rpm
